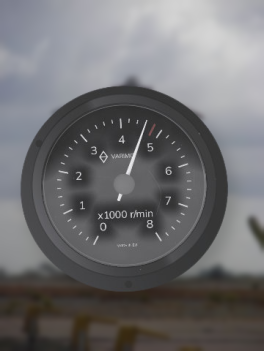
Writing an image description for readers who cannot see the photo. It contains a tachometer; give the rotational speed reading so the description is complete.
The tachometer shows 4600 rpm
